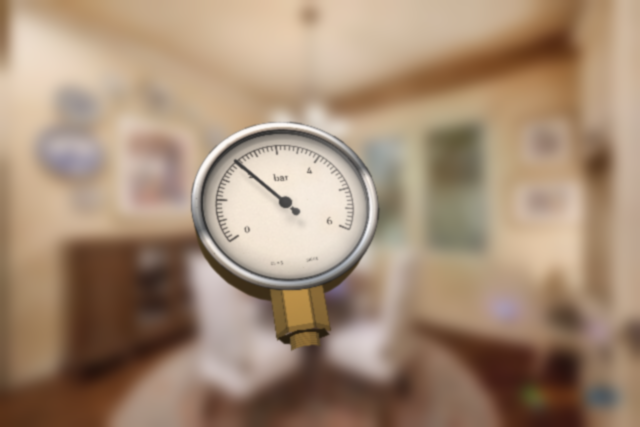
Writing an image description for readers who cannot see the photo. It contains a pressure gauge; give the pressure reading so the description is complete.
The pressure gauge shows 2 bar
